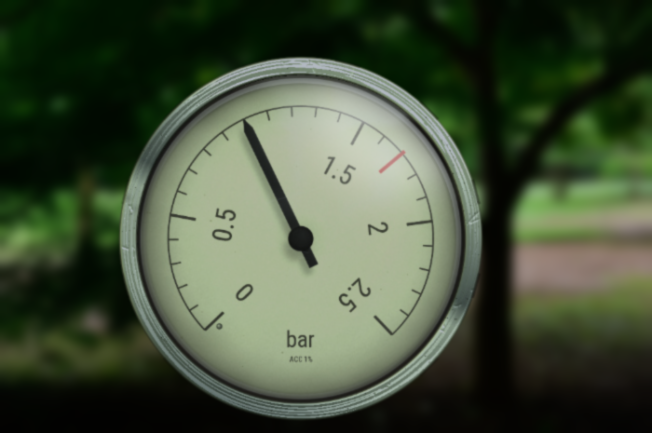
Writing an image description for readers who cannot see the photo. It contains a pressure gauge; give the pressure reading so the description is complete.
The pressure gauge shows 1 bar
